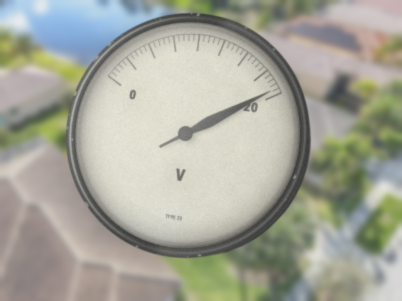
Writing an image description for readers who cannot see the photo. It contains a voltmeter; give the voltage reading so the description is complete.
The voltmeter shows 19.5 V
